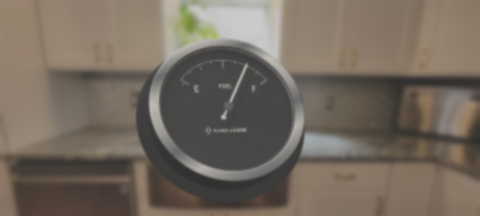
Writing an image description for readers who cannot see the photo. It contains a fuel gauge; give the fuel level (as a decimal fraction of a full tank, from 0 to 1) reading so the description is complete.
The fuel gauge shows 0.75
